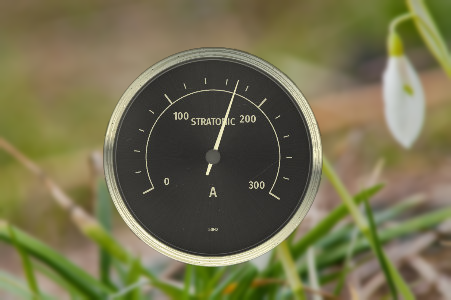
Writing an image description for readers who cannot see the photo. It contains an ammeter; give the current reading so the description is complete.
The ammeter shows 170 A
